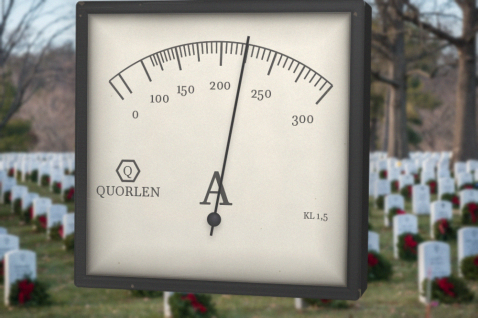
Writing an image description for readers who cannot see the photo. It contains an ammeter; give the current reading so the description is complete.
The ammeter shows 225 A
